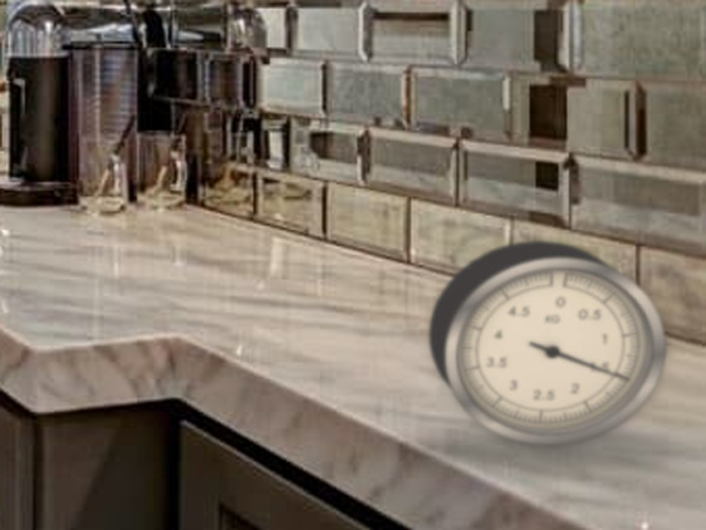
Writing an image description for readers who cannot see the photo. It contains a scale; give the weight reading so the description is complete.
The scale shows 1.5 kg
